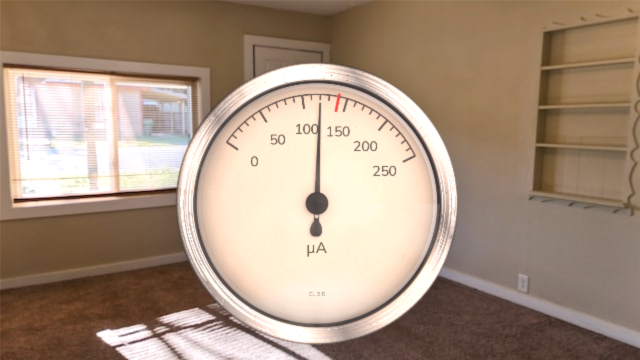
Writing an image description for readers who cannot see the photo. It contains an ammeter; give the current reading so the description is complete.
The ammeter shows 120 µA
